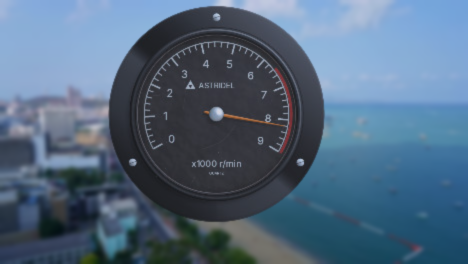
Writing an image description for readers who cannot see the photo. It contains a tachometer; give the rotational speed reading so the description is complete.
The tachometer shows 8200 rpm
